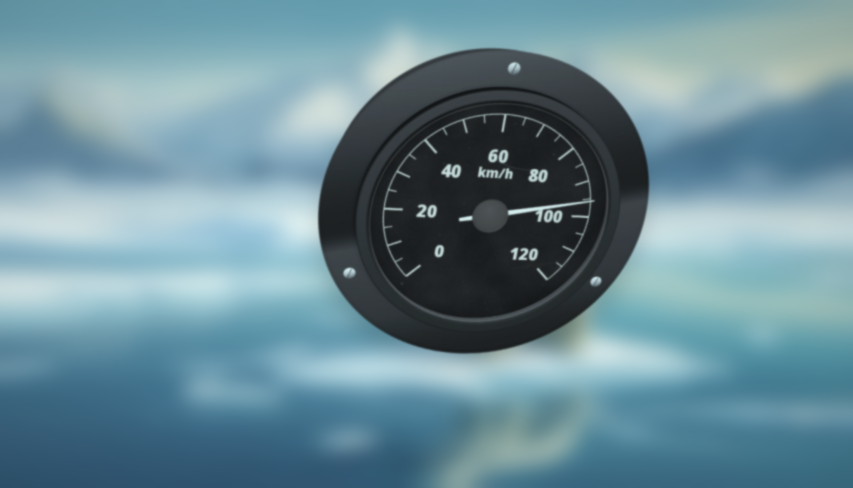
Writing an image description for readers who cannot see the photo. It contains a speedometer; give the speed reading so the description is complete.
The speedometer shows 95 km/h
